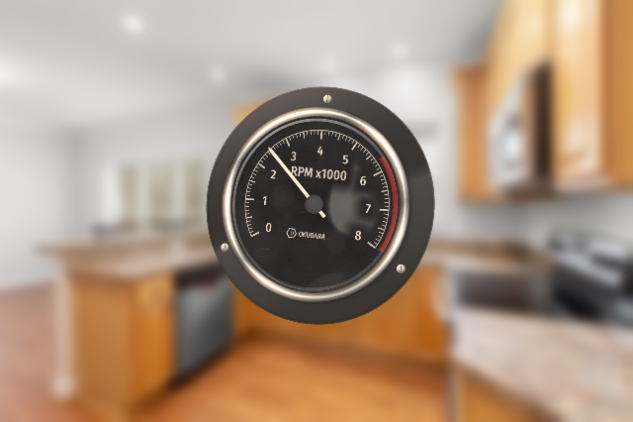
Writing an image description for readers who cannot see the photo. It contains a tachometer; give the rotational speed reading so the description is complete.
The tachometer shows 2500 rpm
